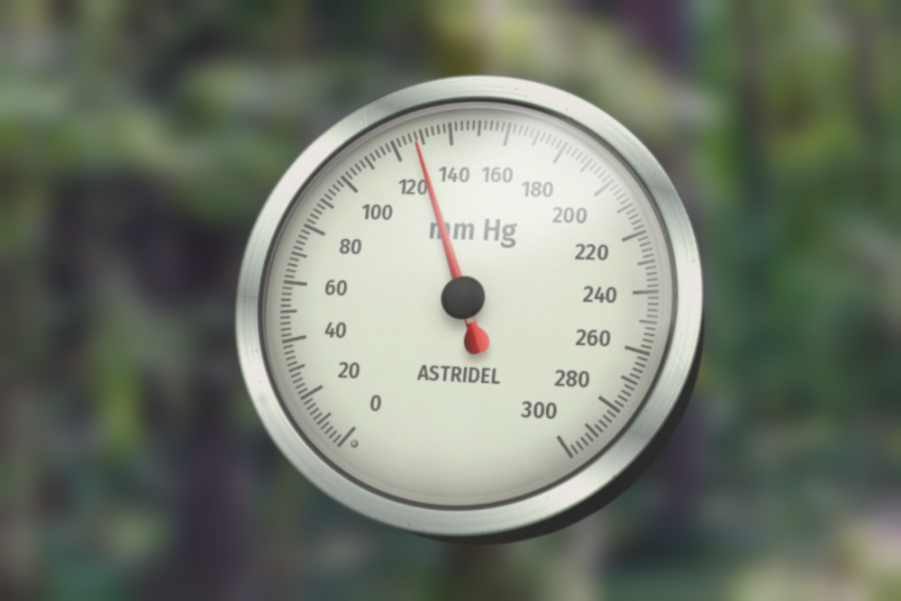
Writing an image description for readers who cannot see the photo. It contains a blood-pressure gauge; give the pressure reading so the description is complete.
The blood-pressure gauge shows 128 mmHg
